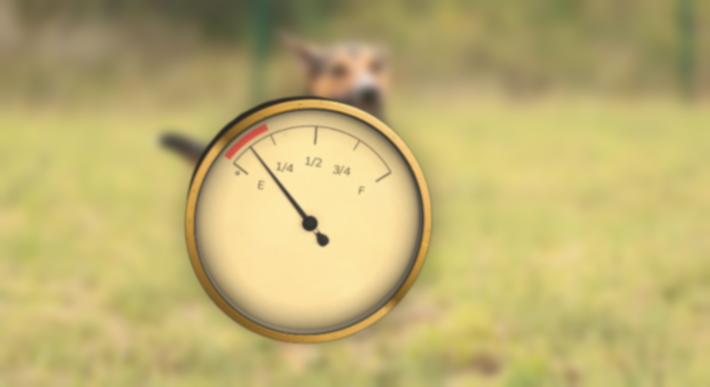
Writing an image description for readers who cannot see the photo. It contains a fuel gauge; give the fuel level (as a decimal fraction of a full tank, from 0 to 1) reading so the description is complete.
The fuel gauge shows 0.125
